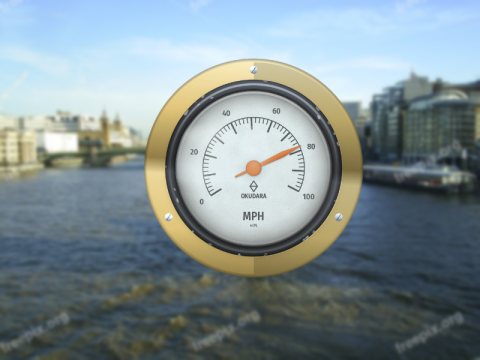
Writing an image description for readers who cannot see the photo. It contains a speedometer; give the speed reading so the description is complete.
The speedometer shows 78 mph
